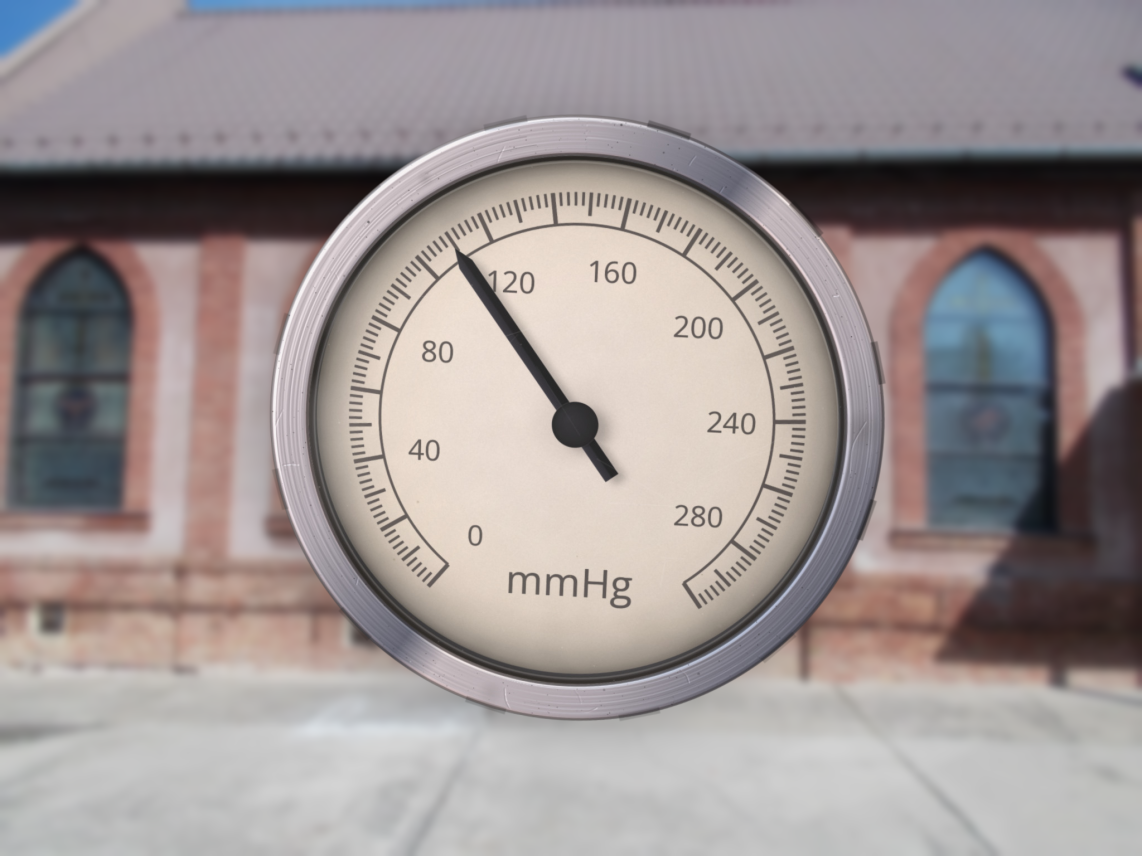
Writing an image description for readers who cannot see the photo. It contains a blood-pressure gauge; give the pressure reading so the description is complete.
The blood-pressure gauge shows 110 mmHg
